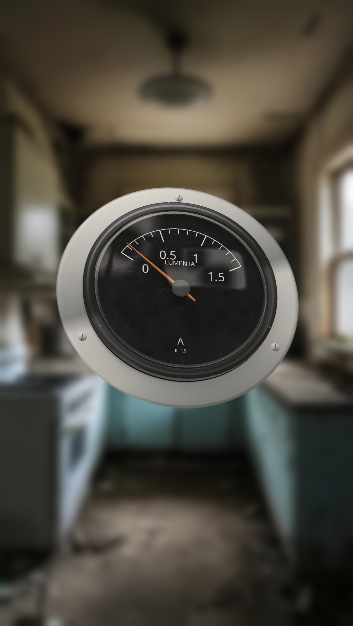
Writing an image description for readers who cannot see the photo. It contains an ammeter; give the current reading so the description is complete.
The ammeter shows 0.1 A
